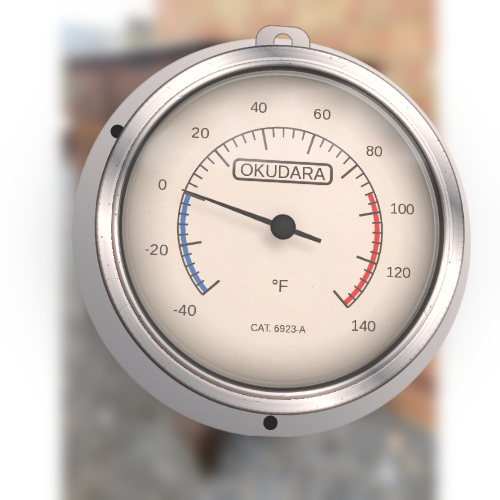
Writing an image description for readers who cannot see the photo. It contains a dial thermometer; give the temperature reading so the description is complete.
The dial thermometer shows 0 °F
